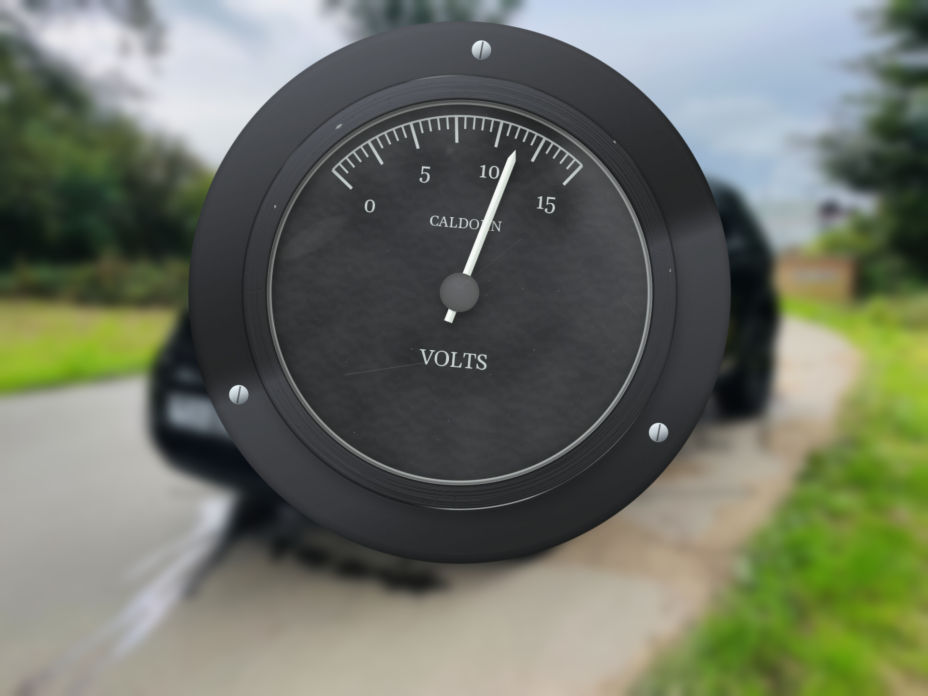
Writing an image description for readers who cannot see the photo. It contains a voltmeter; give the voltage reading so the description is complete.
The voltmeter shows 11.25 V
